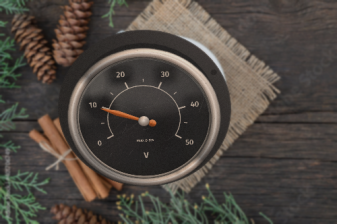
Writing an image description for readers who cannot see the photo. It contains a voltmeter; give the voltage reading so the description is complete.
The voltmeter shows 10 V
